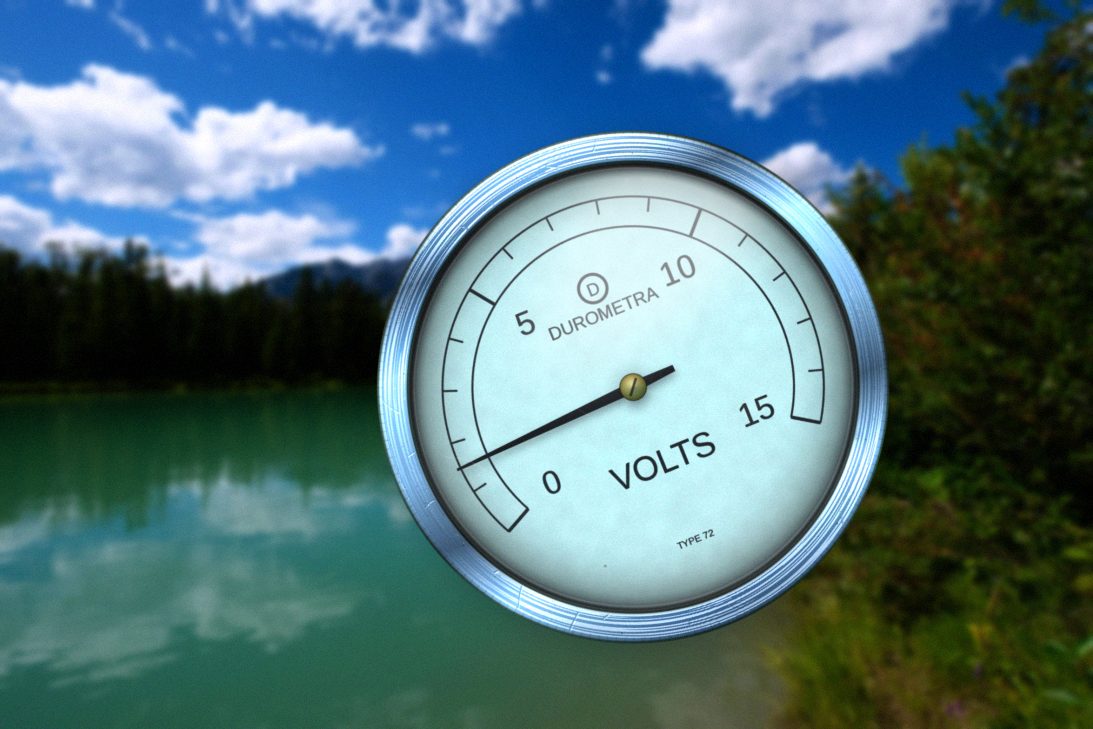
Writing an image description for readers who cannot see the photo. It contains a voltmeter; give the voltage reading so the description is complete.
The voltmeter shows 1.5 V
